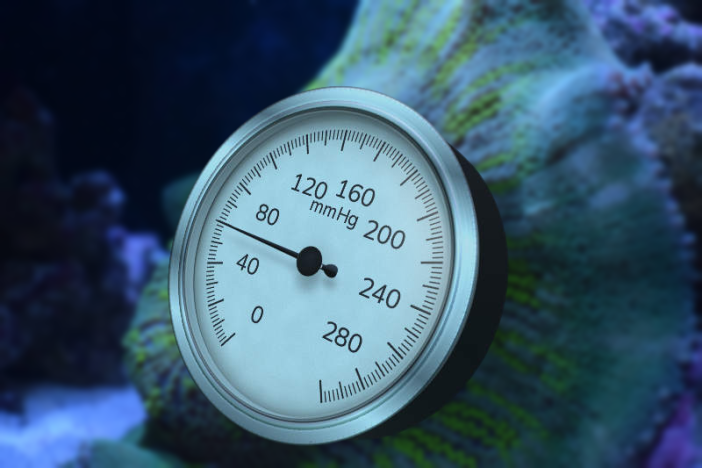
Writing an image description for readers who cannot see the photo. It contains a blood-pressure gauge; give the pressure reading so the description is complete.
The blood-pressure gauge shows 60 mmHg
